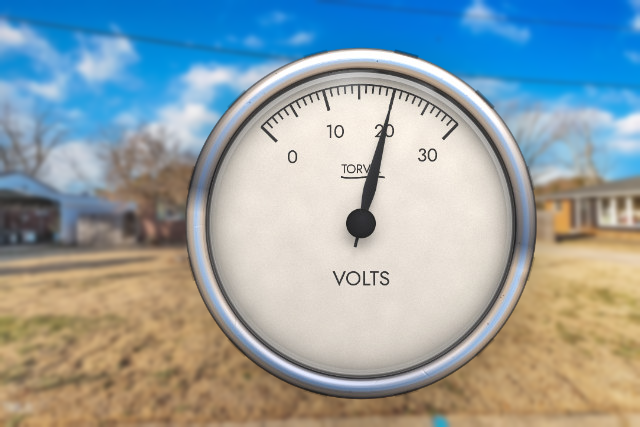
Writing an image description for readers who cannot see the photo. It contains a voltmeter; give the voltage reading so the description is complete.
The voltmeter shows 20 V
